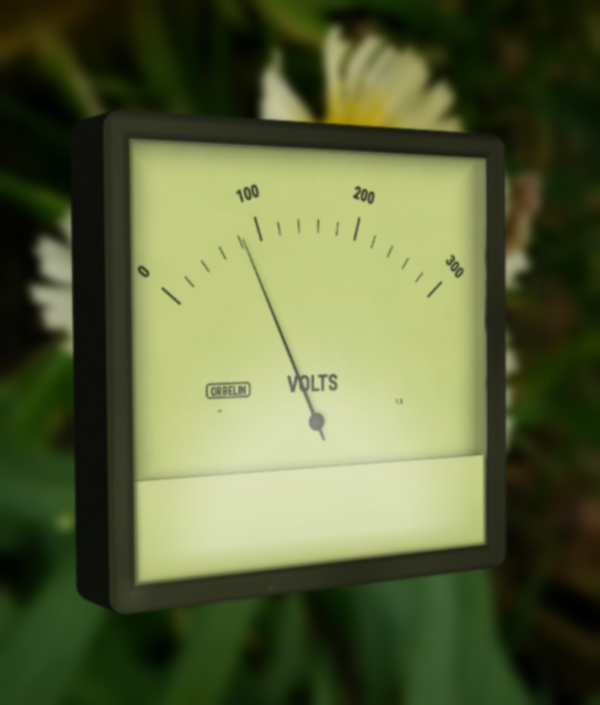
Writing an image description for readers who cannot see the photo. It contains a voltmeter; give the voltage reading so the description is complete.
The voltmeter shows 80 V
